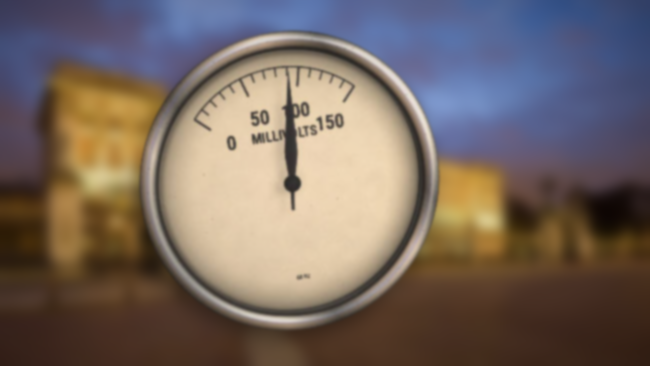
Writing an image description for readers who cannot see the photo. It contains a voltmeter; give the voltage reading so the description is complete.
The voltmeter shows 90 mV
